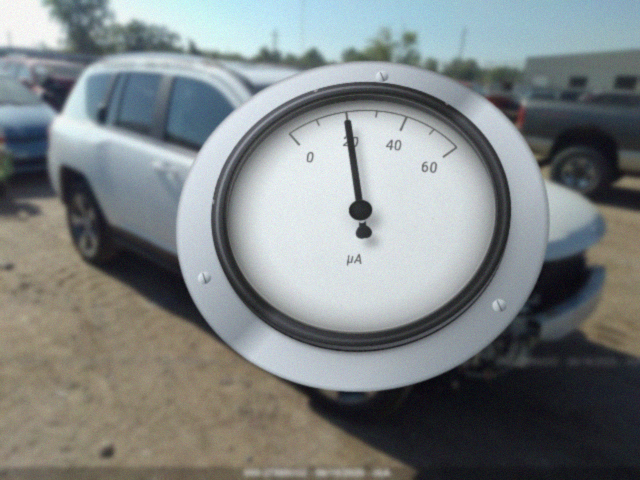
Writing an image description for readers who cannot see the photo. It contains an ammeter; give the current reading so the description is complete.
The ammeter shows 20 µA
